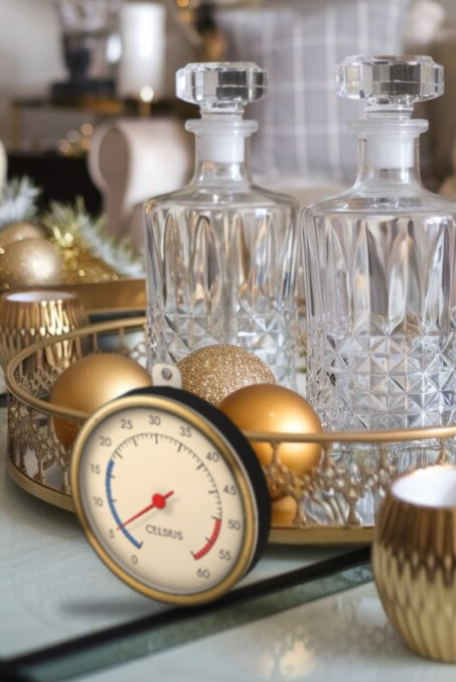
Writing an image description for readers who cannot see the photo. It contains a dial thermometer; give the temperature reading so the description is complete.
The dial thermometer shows 5 °C
